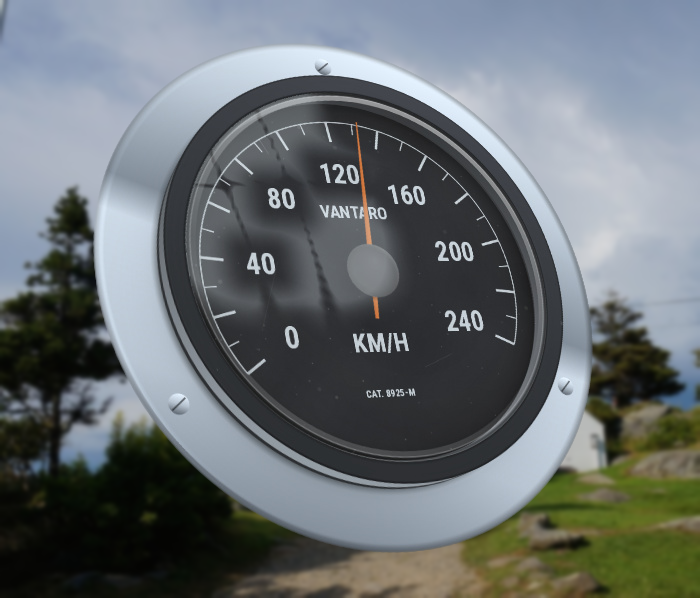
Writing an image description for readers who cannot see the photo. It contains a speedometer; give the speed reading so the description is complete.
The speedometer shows 130 km/h
